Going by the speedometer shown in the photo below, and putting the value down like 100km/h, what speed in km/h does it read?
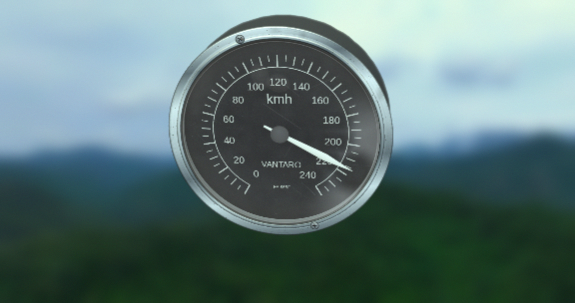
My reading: 215km/h
